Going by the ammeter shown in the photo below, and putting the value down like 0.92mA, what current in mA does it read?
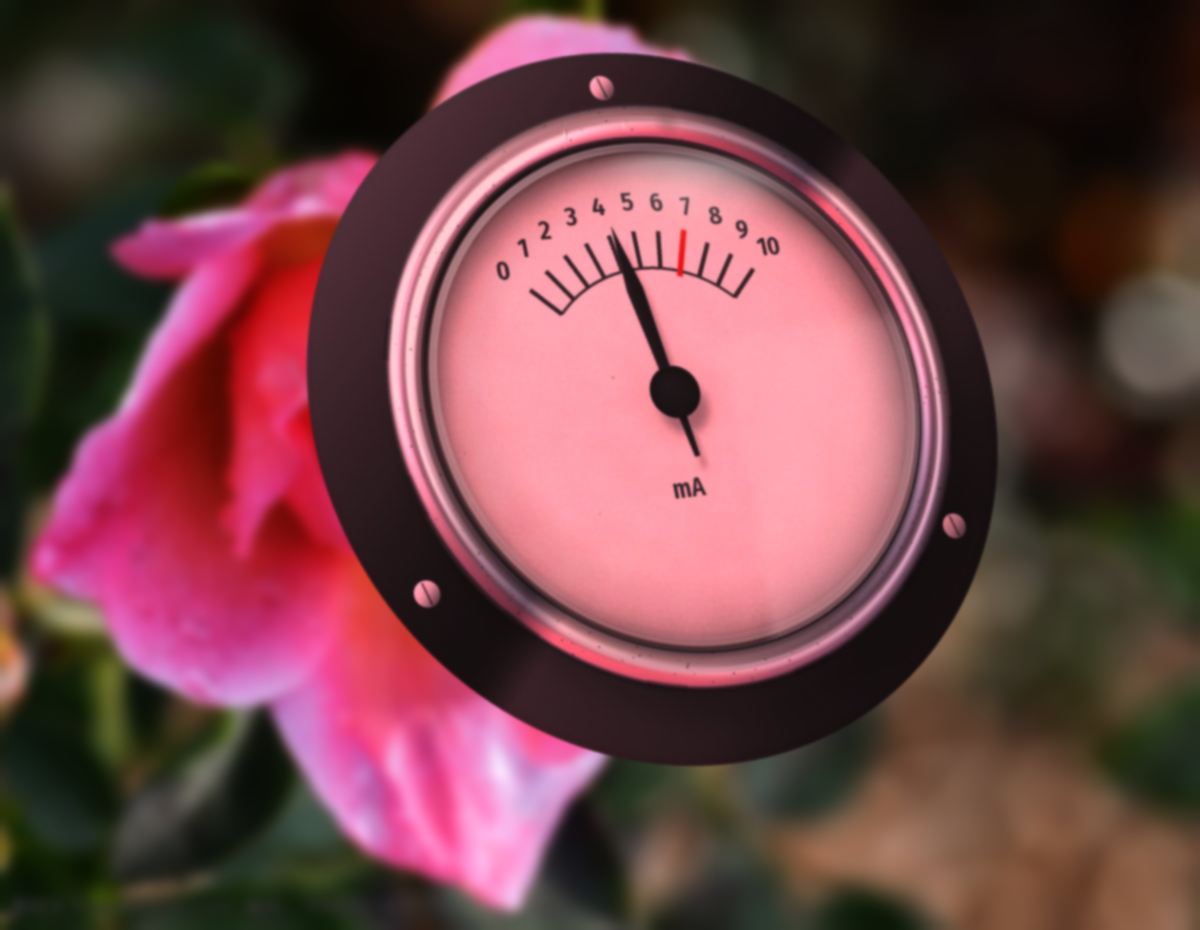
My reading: 4mA
